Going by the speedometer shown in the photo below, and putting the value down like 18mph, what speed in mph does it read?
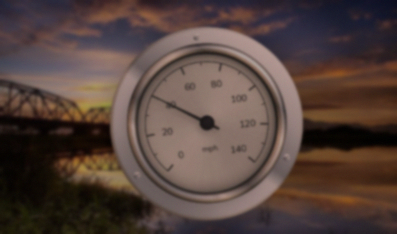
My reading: 40mph
